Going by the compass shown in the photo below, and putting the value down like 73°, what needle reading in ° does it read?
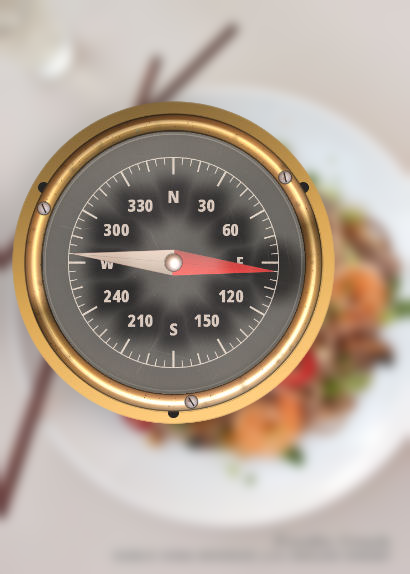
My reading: 95°
